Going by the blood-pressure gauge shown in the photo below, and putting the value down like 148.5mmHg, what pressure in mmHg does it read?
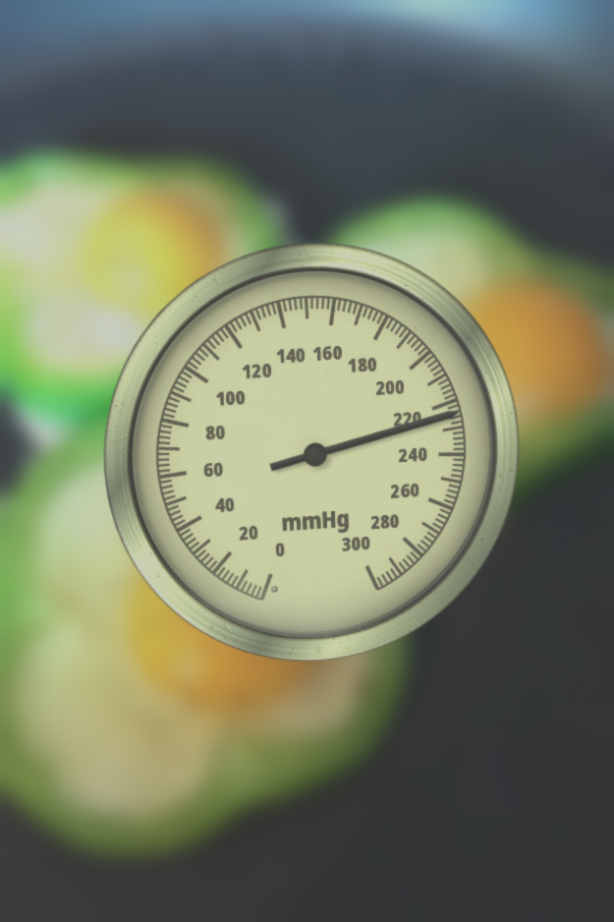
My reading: 224mmHg
